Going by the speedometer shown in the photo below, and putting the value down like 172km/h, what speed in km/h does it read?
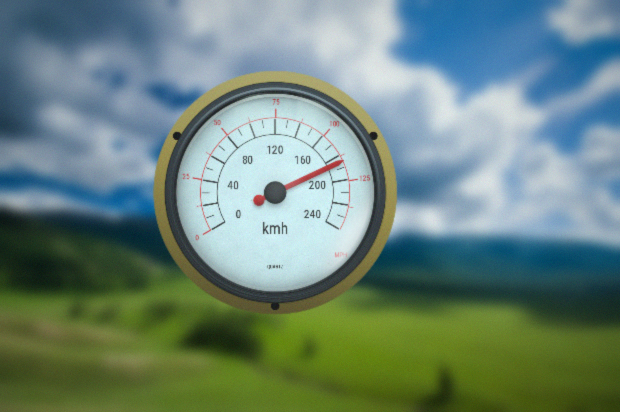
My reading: 185km/h
